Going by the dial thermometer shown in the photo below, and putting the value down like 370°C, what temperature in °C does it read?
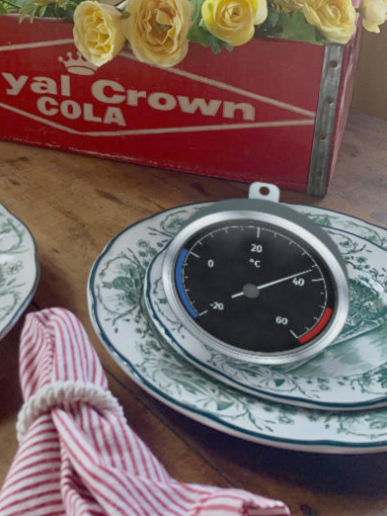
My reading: 36°C
